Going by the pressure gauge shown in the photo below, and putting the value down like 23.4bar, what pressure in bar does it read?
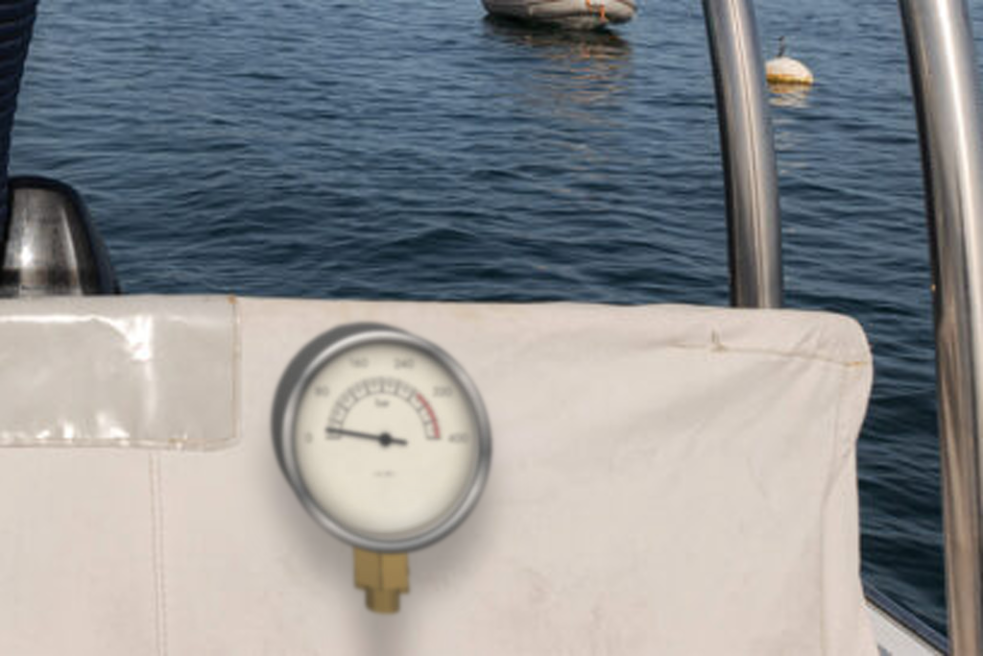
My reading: 20bar
